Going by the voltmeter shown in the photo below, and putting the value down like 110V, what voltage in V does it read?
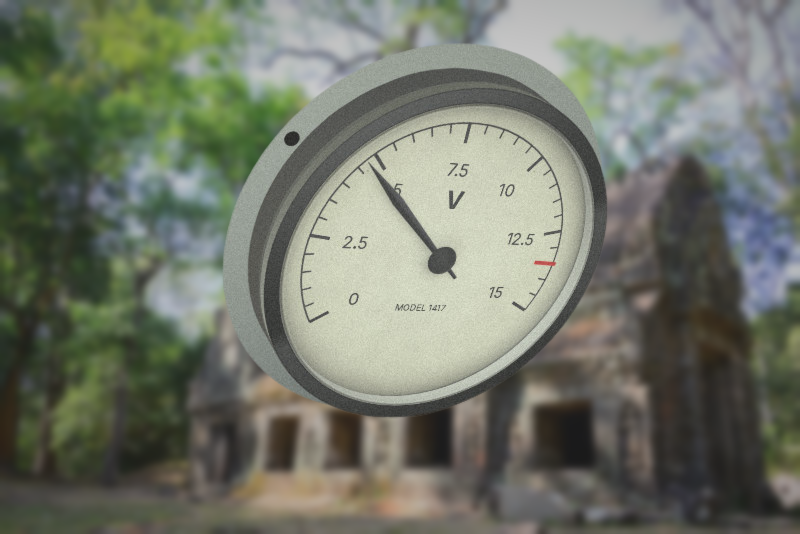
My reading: 4.75V
